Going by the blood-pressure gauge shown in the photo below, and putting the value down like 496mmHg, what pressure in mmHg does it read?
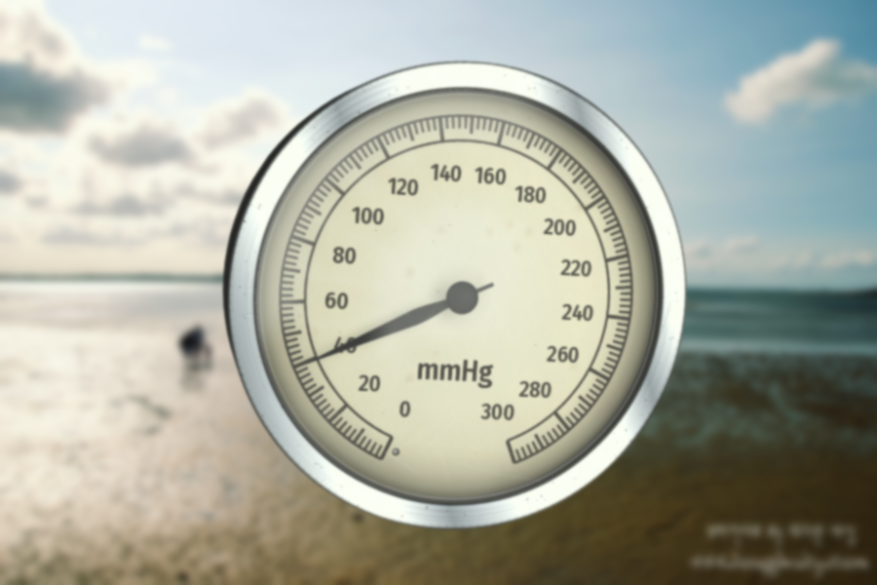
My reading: 40mmHg
